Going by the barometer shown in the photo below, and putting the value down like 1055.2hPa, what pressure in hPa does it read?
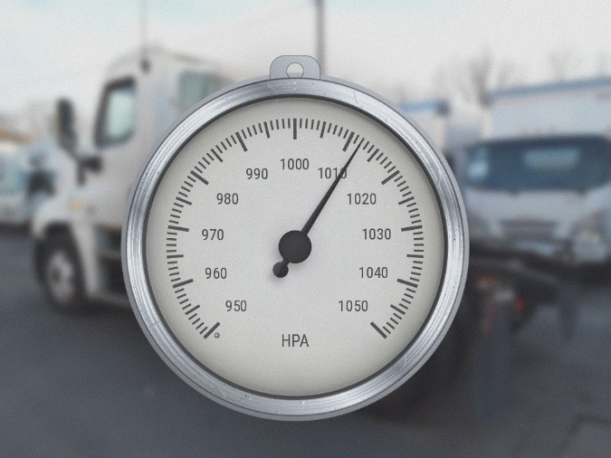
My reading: 1012hPa
